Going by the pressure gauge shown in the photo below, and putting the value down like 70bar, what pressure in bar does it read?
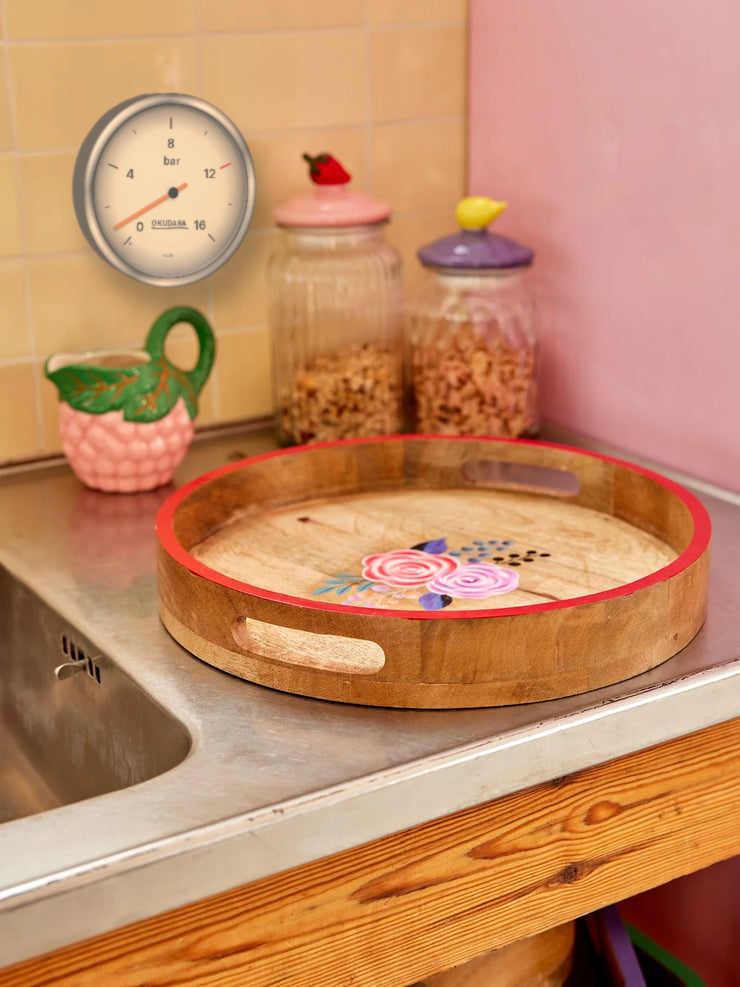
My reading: 1bar
